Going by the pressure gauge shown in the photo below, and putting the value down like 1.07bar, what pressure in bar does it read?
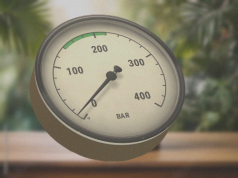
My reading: 10bar
